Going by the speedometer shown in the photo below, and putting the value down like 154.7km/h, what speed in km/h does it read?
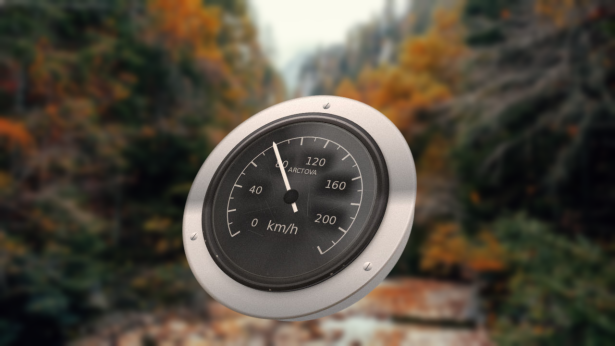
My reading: 80km/h
